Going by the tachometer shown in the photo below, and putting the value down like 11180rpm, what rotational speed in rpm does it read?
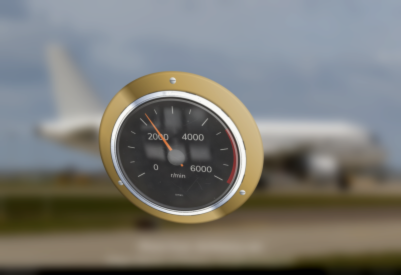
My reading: 2250rpm
